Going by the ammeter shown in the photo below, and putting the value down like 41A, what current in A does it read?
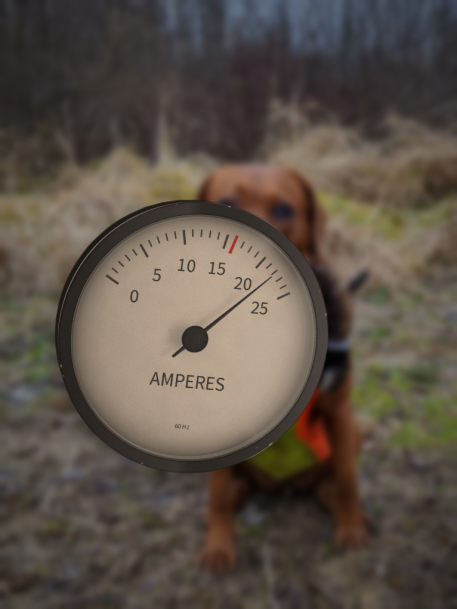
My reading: 22A
